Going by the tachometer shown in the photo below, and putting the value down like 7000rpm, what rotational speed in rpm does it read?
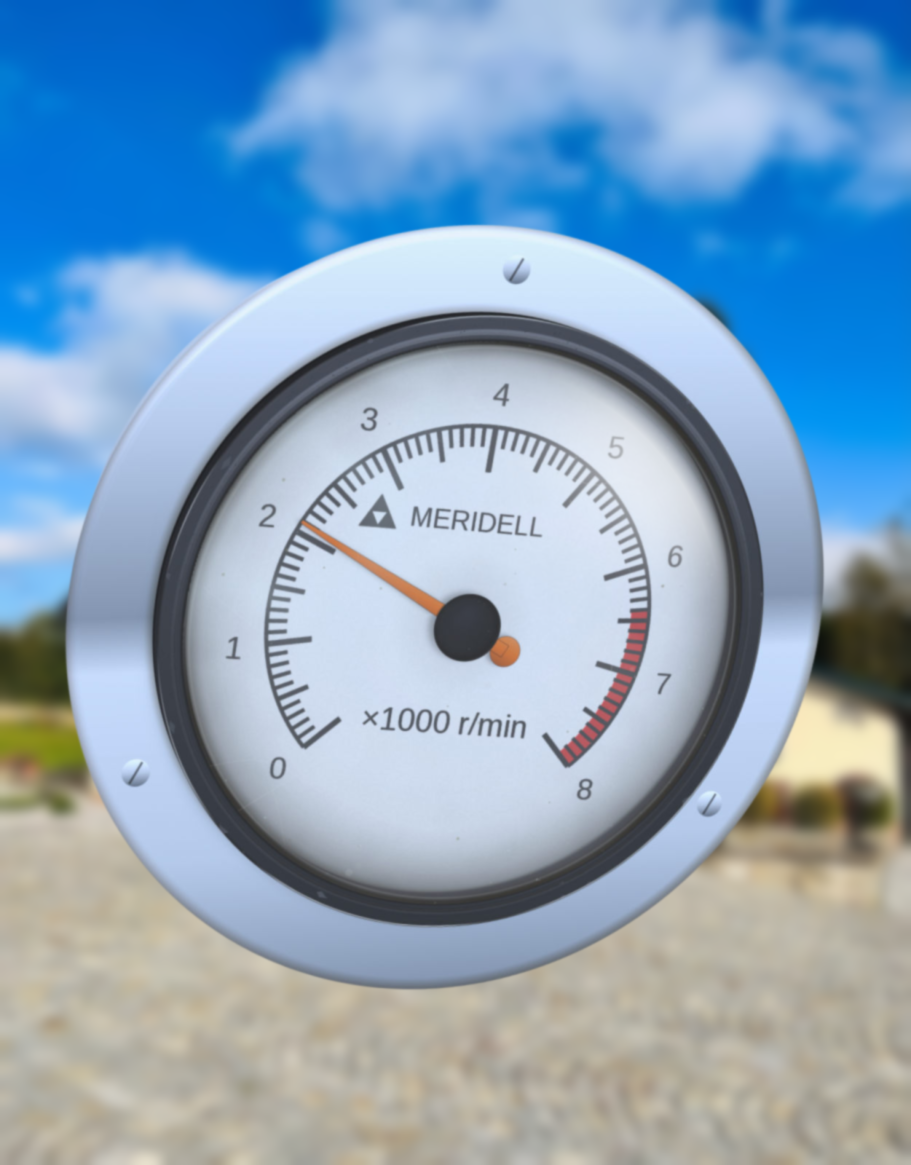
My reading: 2100rpm
